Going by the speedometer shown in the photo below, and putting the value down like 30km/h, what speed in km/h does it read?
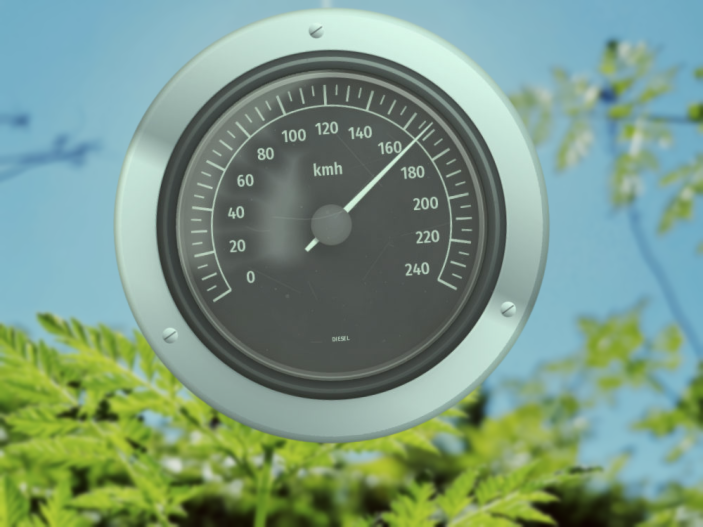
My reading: 167.5km/h
